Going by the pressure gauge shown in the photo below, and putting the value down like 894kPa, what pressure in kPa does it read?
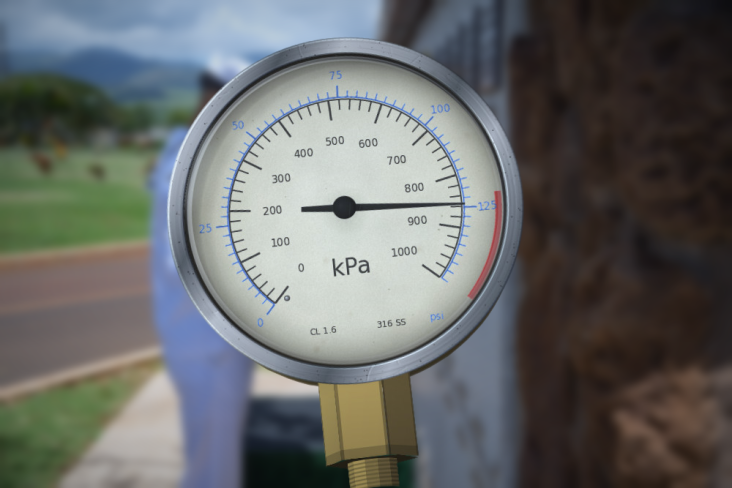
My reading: 860kPa
